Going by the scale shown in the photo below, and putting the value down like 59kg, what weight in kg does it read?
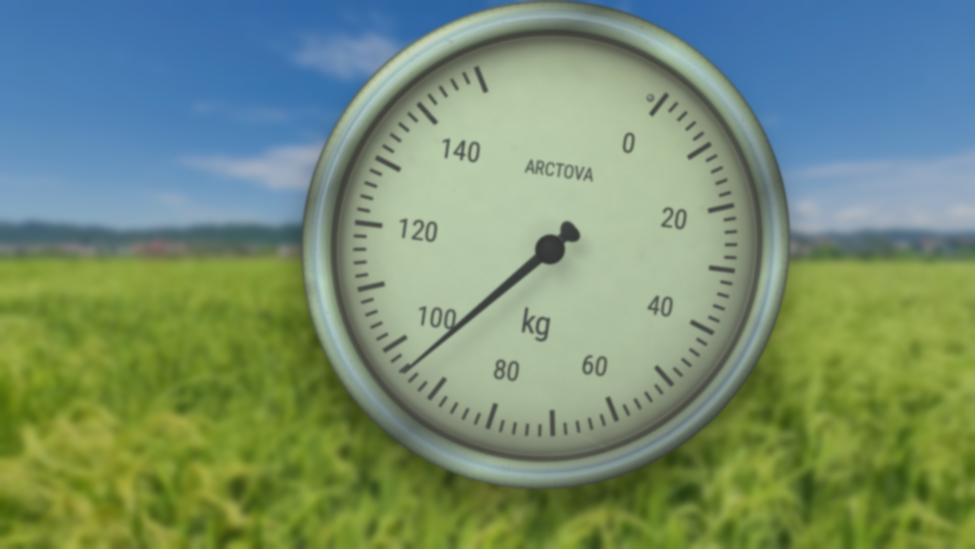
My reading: 96kg
